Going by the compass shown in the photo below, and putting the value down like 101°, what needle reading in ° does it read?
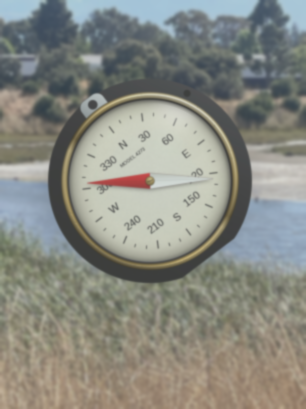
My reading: 305°
